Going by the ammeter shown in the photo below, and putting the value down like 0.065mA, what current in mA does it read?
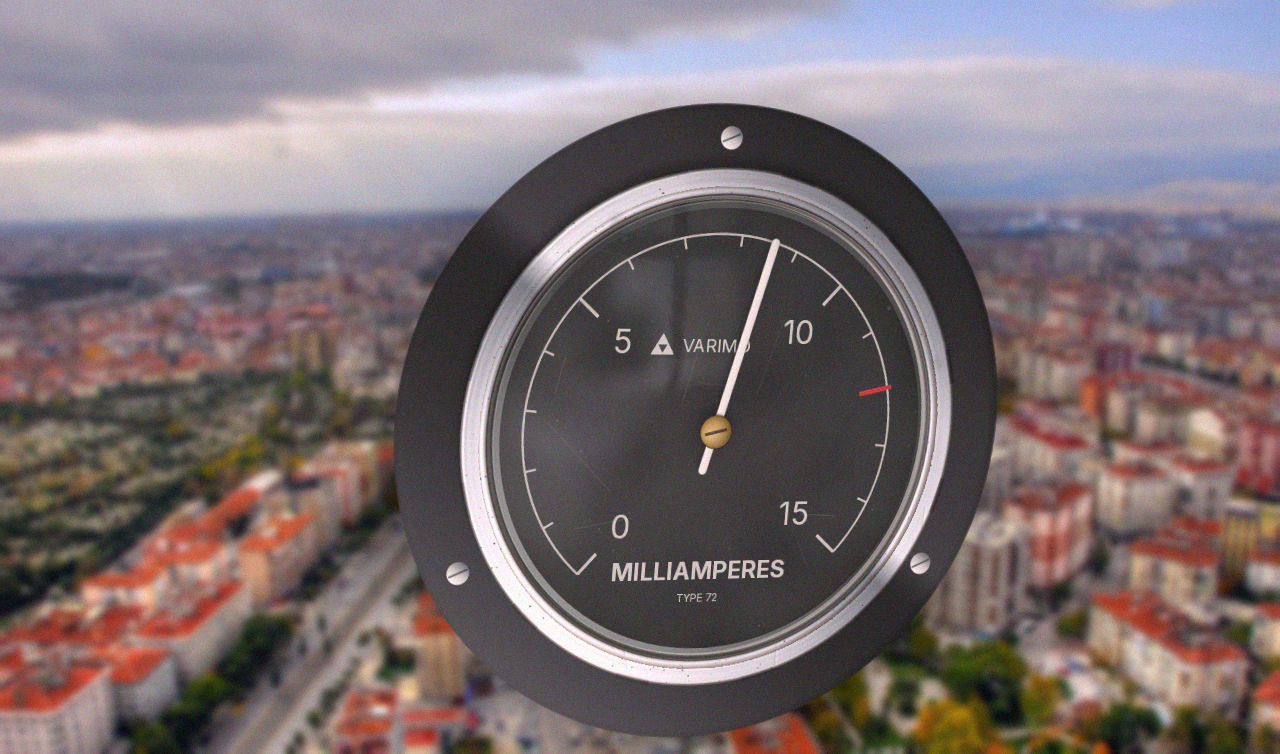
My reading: 8.5mA
